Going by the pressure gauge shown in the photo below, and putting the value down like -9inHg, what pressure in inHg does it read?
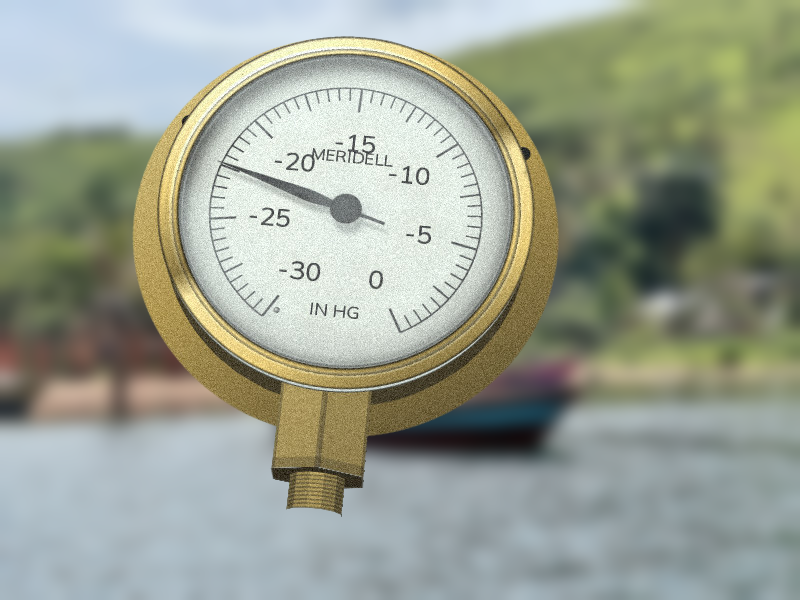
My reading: -22.5inHg
